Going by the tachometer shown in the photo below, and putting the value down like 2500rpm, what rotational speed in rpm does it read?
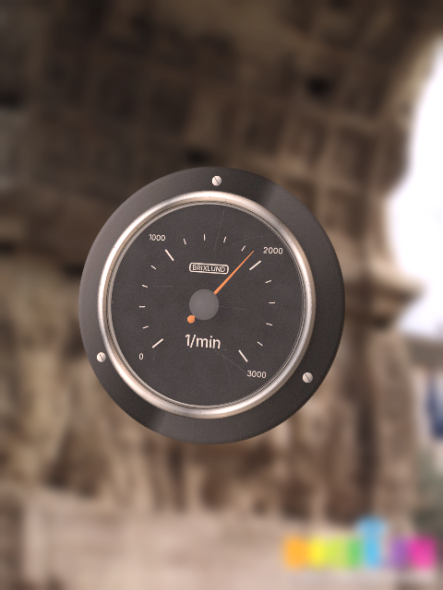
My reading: 1900rpm
